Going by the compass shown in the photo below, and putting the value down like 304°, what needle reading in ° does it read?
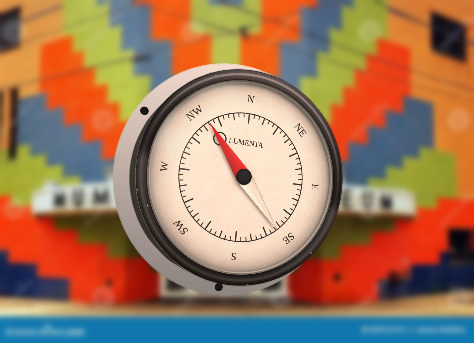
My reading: 320°
